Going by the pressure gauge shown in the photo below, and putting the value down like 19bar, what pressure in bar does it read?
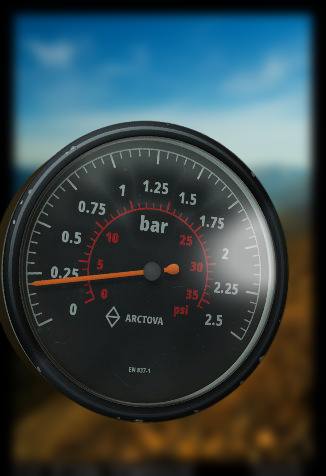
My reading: 0.2bar
